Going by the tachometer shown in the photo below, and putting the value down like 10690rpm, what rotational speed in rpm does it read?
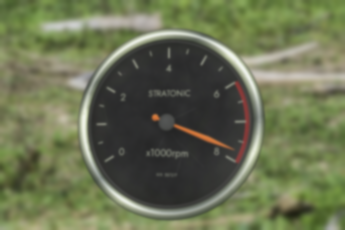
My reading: 7750rpm
